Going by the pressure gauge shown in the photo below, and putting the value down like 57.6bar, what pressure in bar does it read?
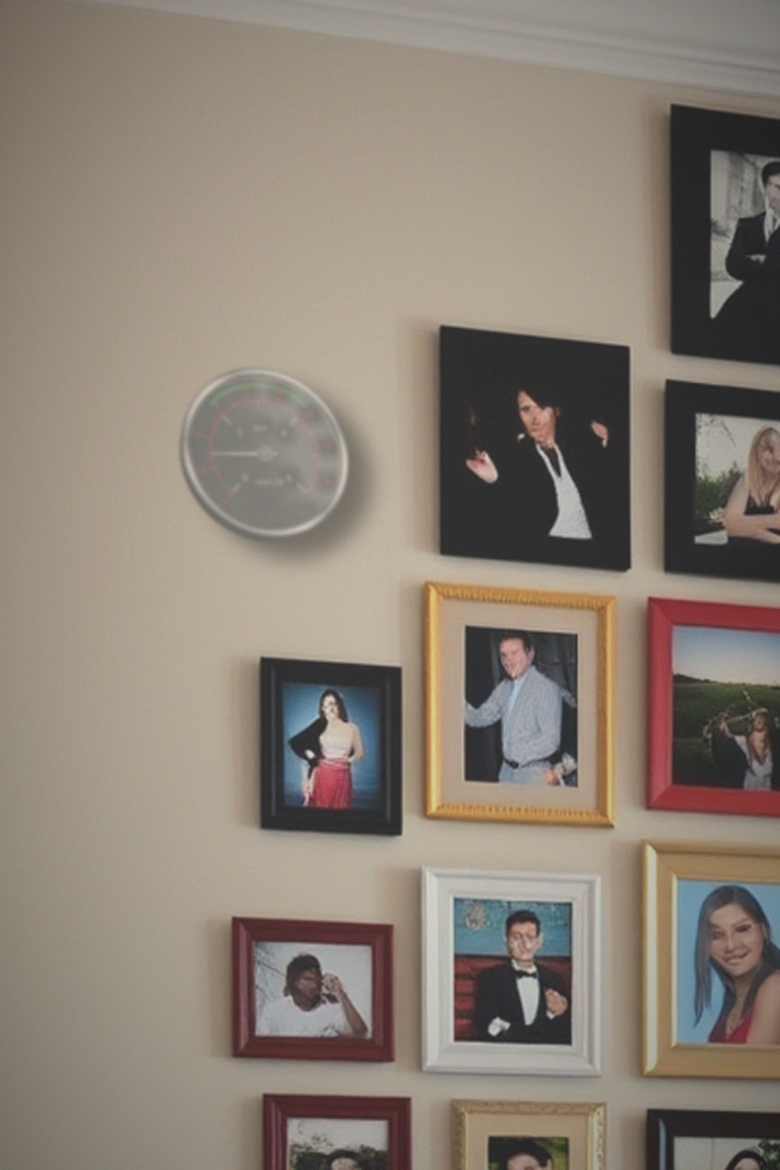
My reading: 1bar
